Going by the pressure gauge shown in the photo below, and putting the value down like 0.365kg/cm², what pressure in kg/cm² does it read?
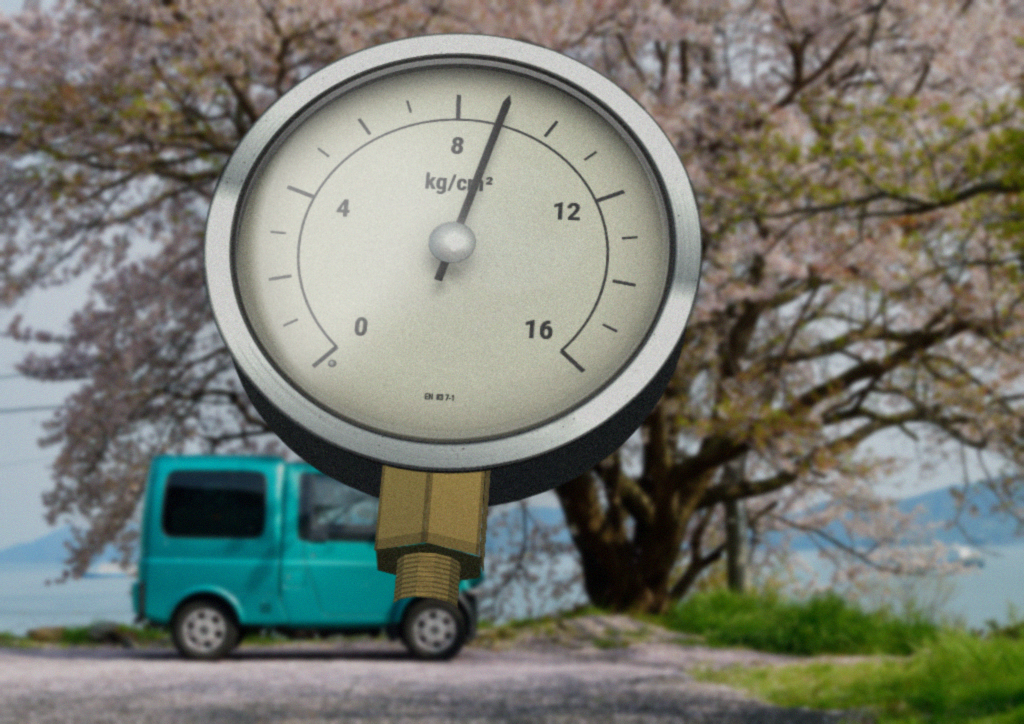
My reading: 9kg/cm²
